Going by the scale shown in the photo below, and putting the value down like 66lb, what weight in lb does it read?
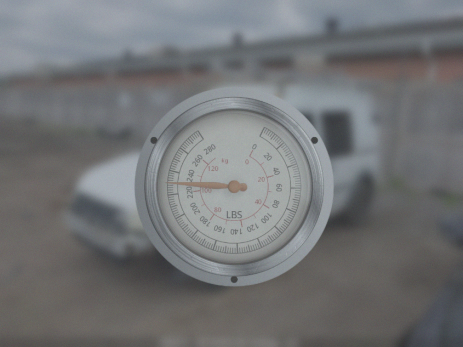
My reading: 230lb
